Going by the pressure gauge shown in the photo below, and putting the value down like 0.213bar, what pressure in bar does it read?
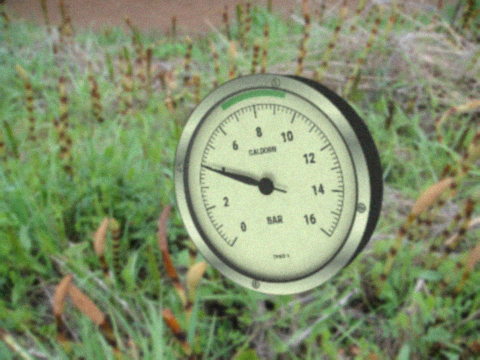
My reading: 4bar
